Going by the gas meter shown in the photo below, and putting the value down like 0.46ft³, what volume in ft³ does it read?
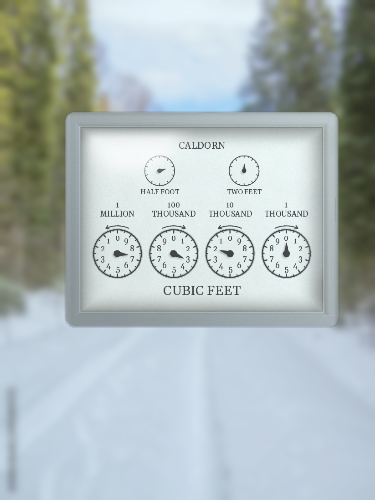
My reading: 732000ft³
